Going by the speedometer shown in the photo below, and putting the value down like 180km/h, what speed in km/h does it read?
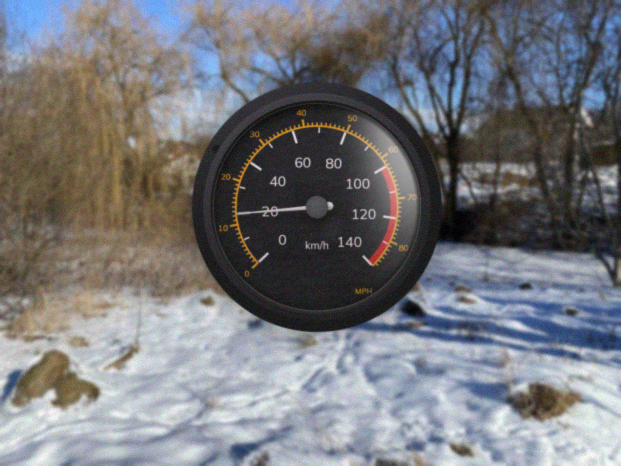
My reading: 20km/h
